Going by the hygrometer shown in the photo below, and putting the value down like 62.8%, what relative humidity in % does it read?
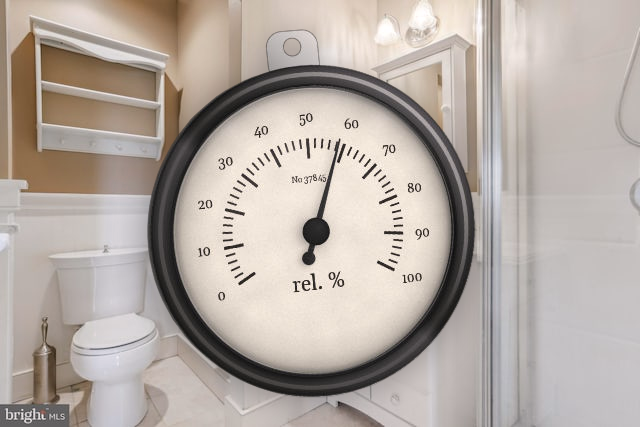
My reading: 58%
